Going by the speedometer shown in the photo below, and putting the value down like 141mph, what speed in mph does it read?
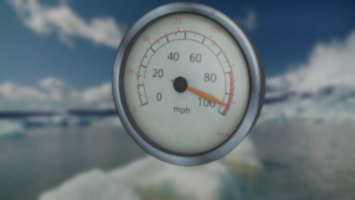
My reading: 95mph
